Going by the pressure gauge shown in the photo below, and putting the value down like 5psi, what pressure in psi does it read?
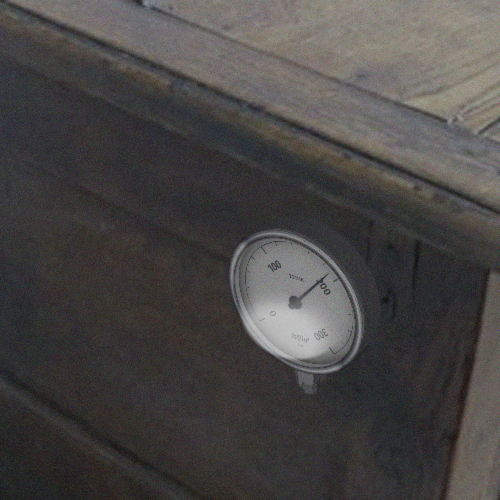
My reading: 190psi
